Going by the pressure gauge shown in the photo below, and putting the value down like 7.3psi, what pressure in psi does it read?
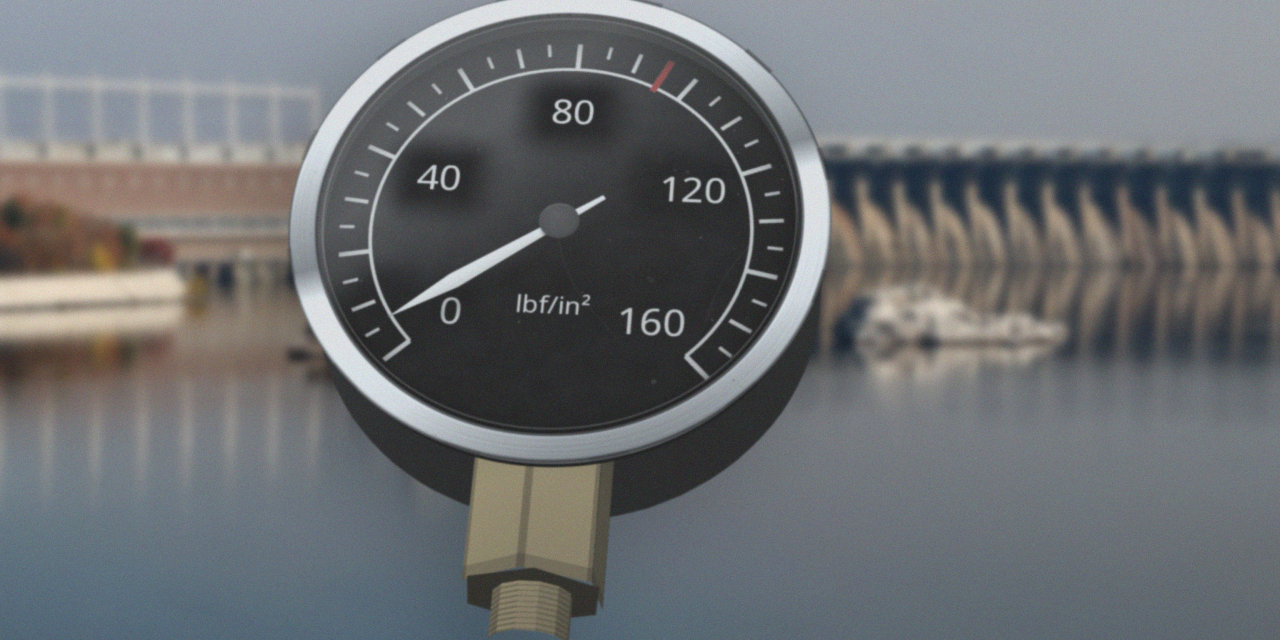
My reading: 5psi
